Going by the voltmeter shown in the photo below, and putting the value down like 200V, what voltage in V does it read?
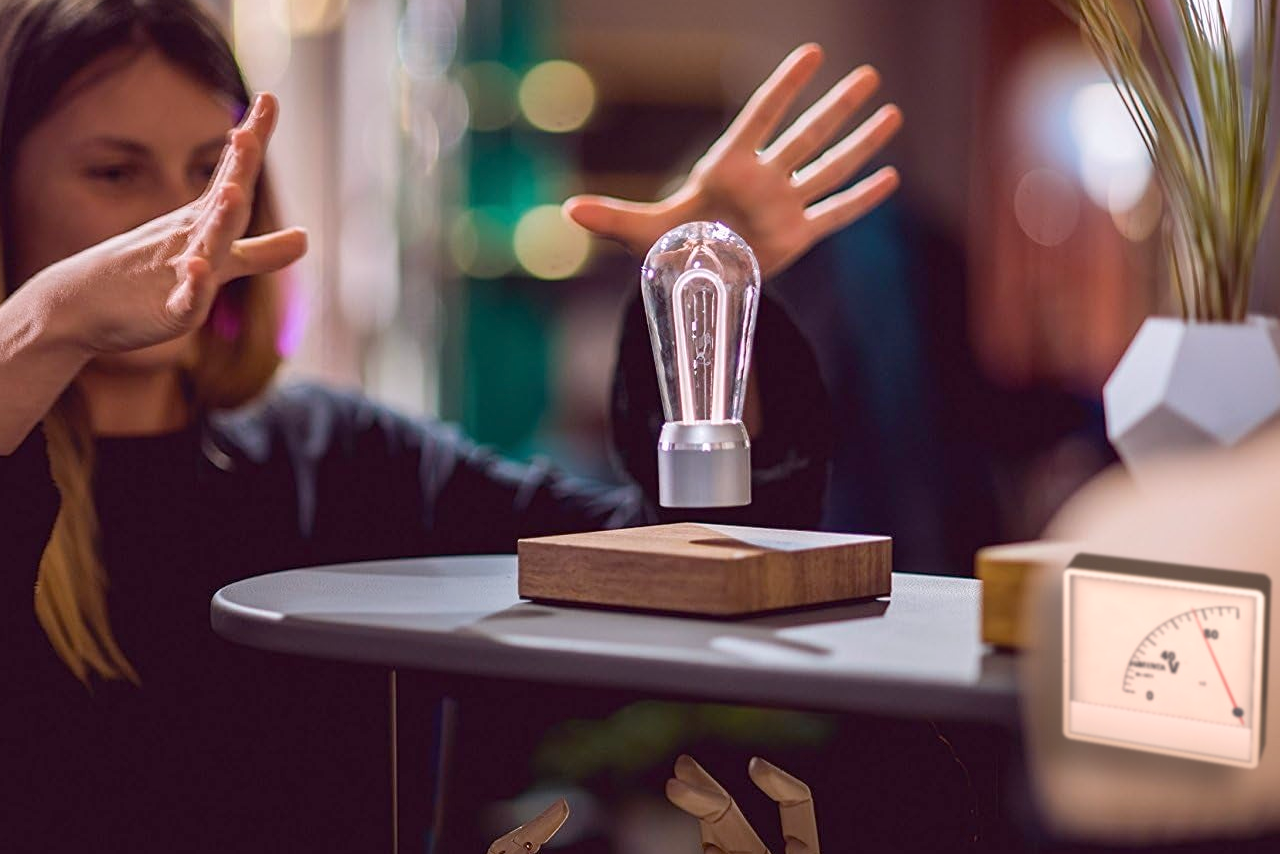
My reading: 75V
